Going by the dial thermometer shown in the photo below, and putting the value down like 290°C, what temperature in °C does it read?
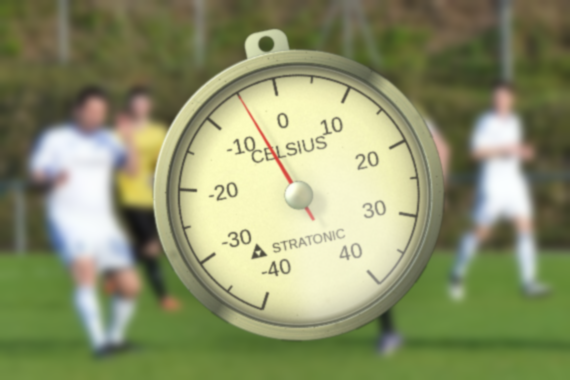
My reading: -5°C
